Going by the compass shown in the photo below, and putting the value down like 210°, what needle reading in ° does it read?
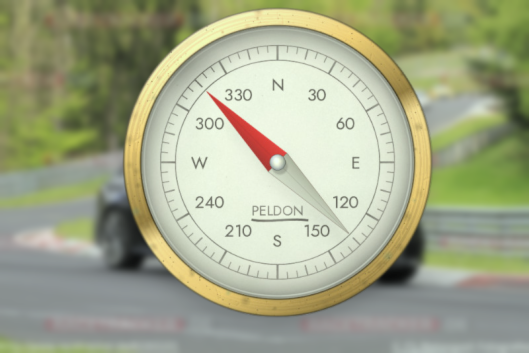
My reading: 315°
